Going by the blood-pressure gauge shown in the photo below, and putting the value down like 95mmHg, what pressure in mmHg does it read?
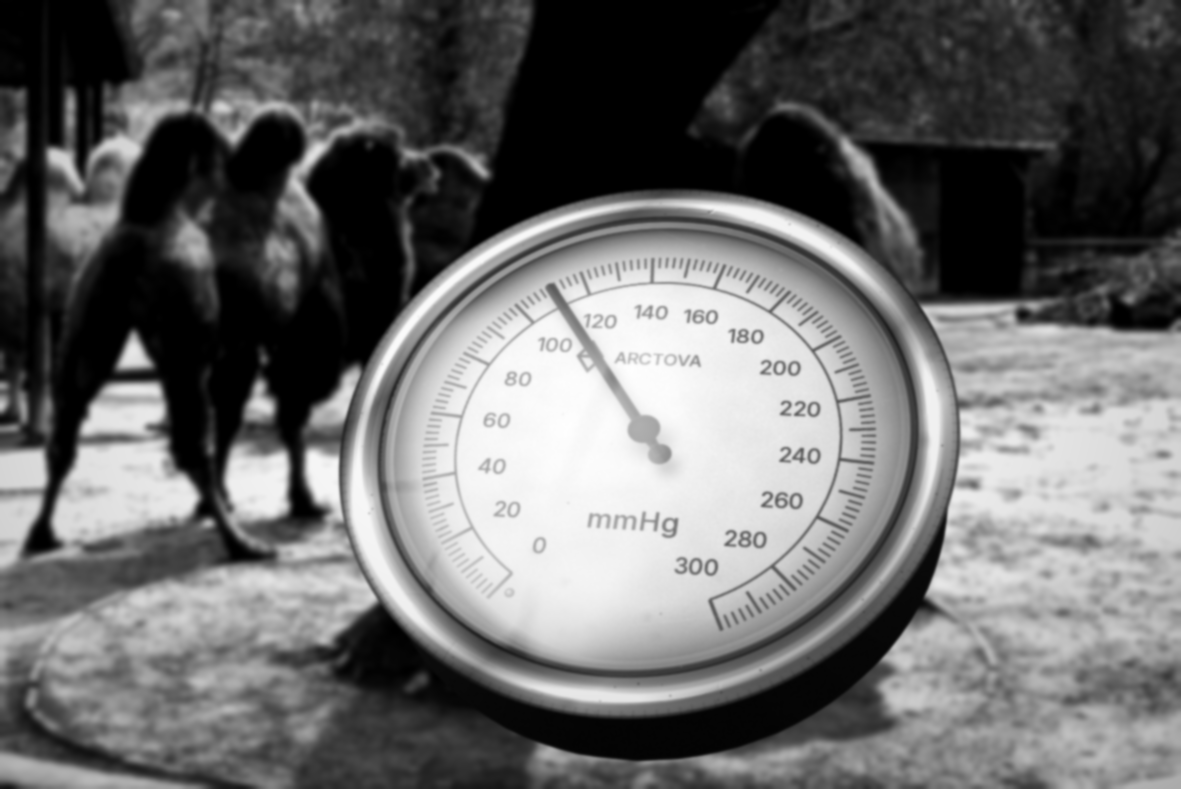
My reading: 110mmHg
